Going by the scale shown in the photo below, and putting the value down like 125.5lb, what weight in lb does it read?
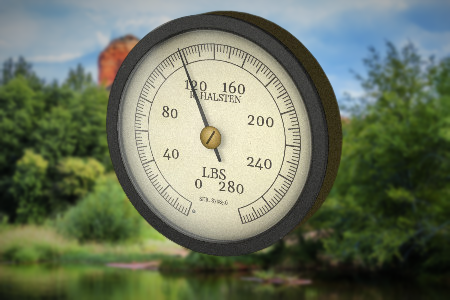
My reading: 120lb
